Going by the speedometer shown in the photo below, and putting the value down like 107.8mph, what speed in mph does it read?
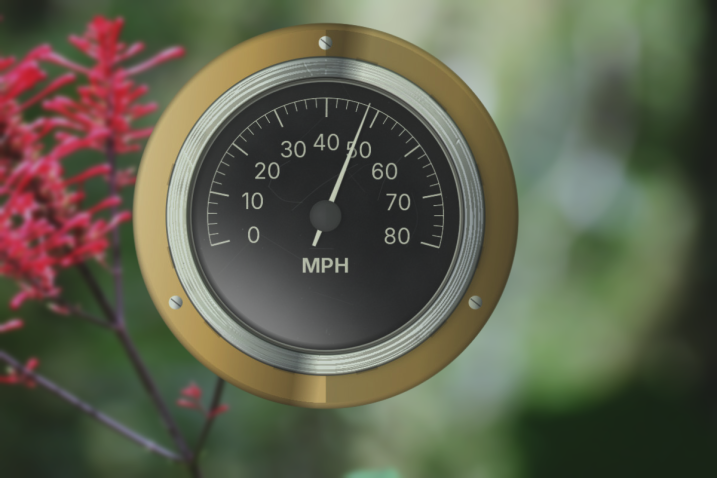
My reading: 48mph
